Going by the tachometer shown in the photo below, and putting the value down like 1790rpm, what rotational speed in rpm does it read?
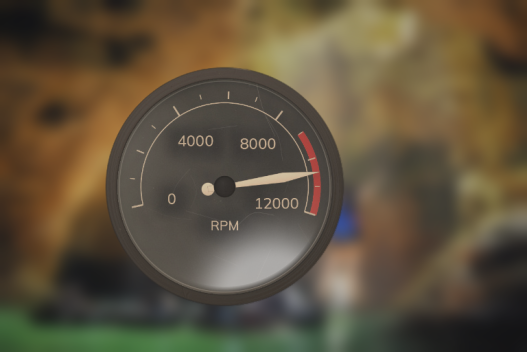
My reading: 10500rpm
